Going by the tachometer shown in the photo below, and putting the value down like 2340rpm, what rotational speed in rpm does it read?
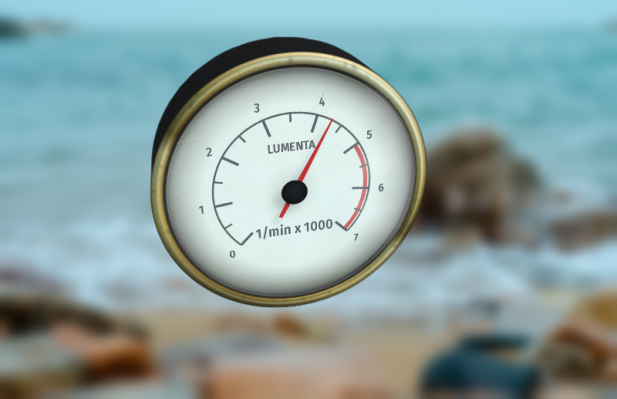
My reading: 4250rpm
